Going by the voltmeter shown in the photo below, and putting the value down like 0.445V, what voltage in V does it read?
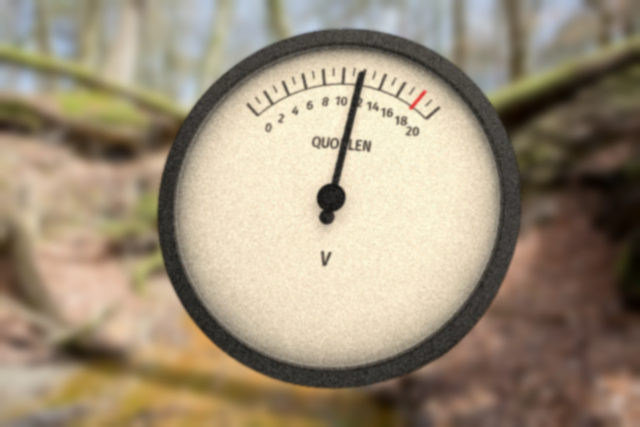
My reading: 12V
